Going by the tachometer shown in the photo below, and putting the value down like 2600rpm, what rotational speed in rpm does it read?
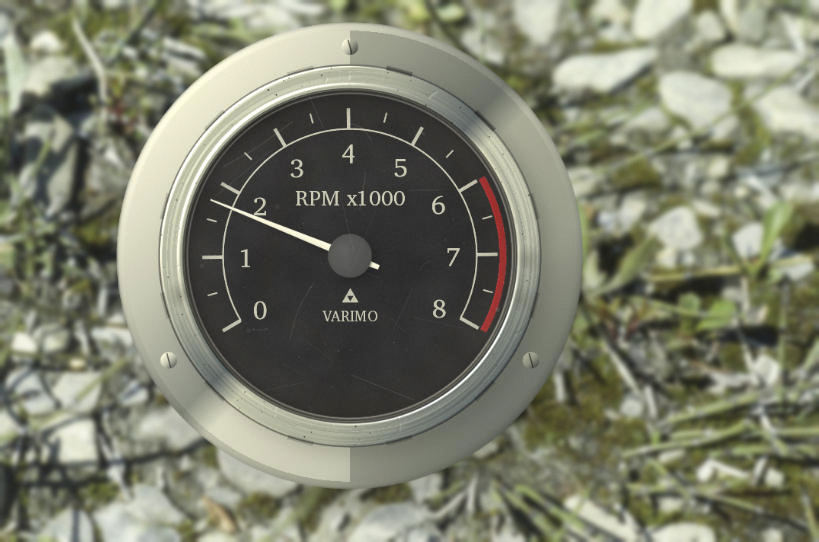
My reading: 1750rpm
